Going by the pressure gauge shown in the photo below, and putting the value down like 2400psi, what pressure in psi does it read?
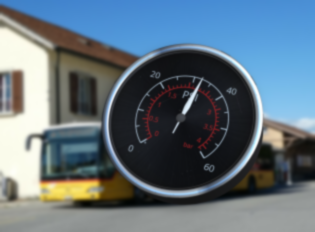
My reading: 32.5psi
